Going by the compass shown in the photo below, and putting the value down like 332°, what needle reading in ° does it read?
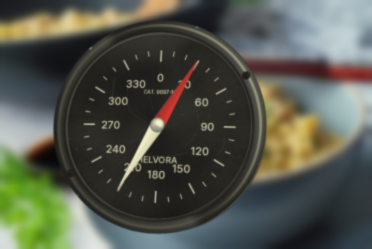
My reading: 30°
